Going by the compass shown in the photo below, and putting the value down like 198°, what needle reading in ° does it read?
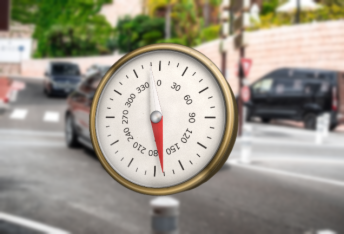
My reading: 170°
